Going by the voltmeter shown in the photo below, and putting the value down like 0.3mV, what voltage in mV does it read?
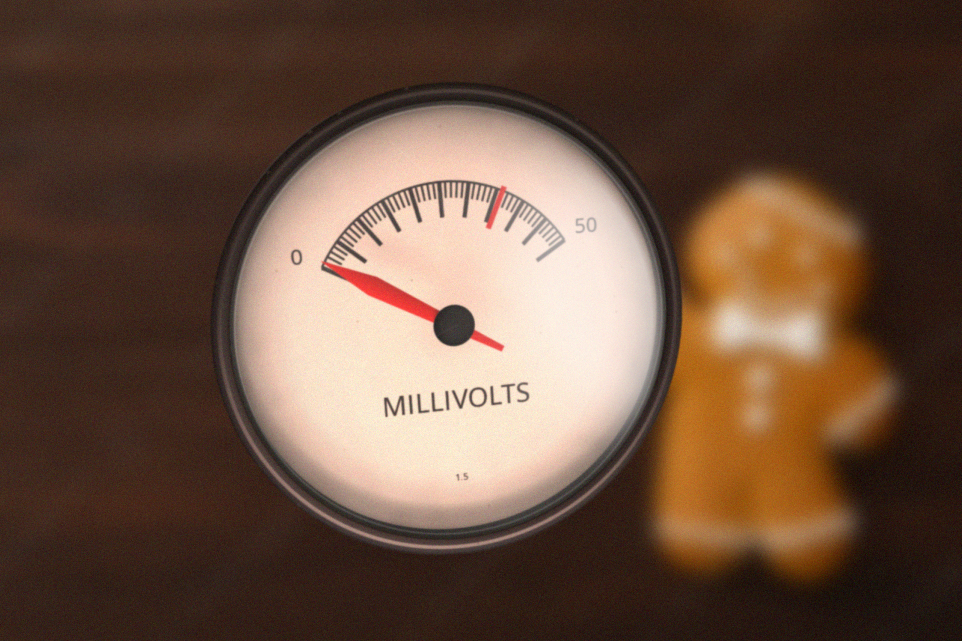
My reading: 1mV
